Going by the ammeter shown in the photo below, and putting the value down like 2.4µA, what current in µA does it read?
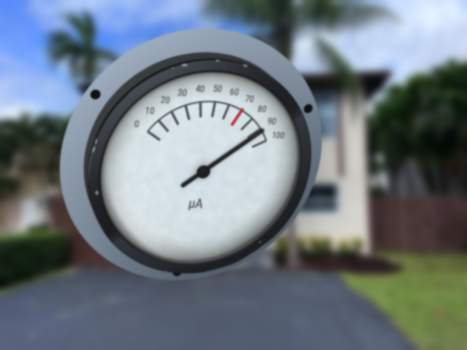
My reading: 90µA
